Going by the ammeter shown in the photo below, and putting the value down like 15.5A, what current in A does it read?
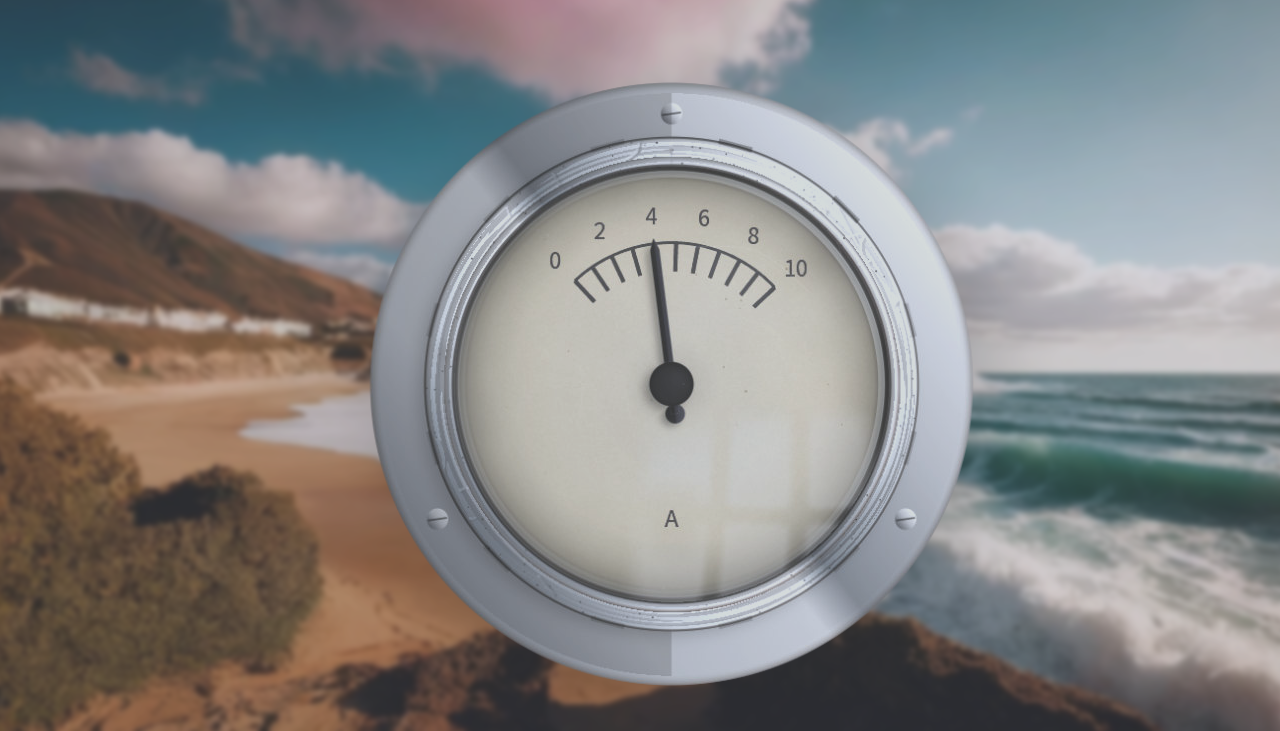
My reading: 4A
